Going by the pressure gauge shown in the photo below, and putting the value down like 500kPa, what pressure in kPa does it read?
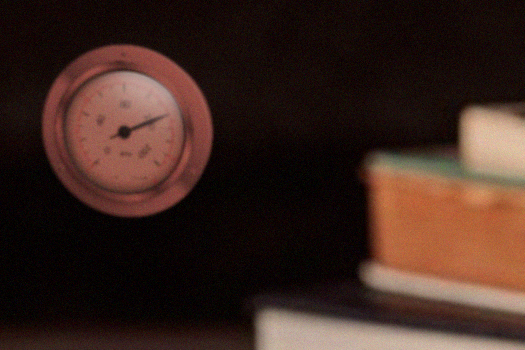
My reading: 120kPa
